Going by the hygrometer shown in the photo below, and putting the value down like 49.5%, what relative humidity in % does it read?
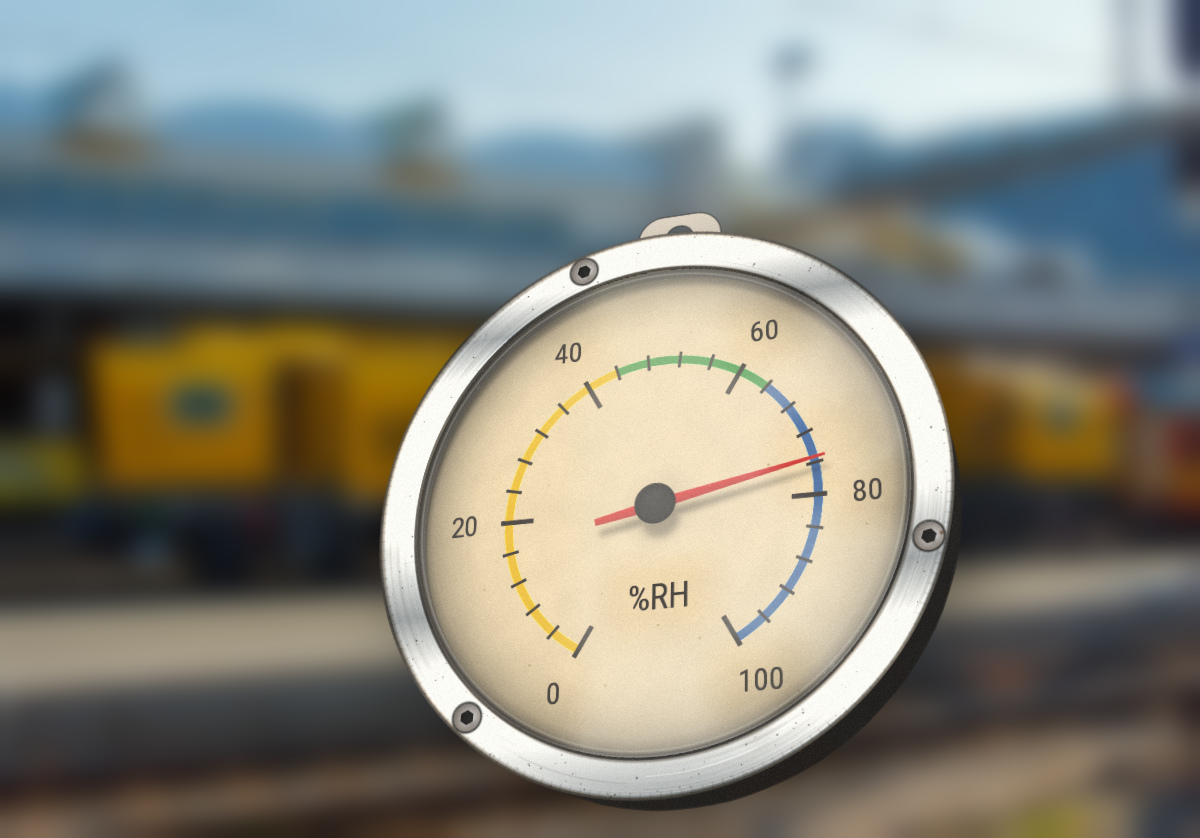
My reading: 76%
